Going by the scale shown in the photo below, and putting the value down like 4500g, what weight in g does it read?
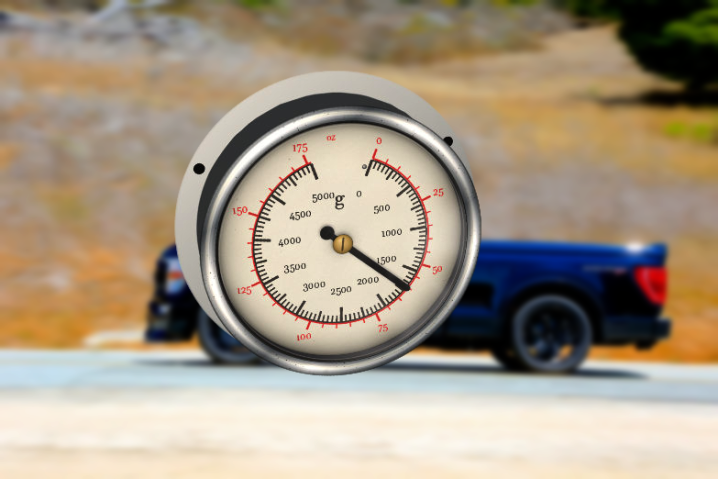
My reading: 1700g
